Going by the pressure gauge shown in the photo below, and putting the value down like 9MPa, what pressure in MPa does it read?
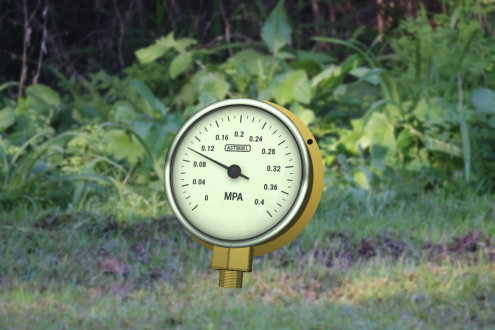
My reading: 0.1MPa
